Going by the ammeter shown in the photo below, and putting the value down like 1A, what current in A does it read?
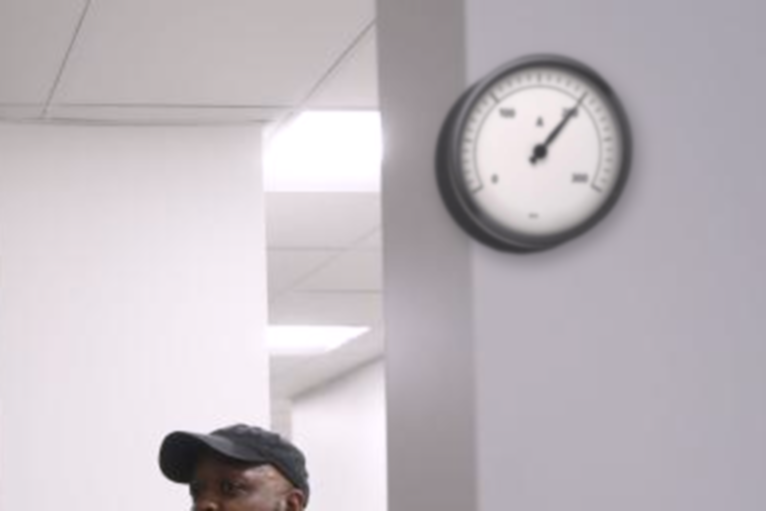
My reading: 200A
